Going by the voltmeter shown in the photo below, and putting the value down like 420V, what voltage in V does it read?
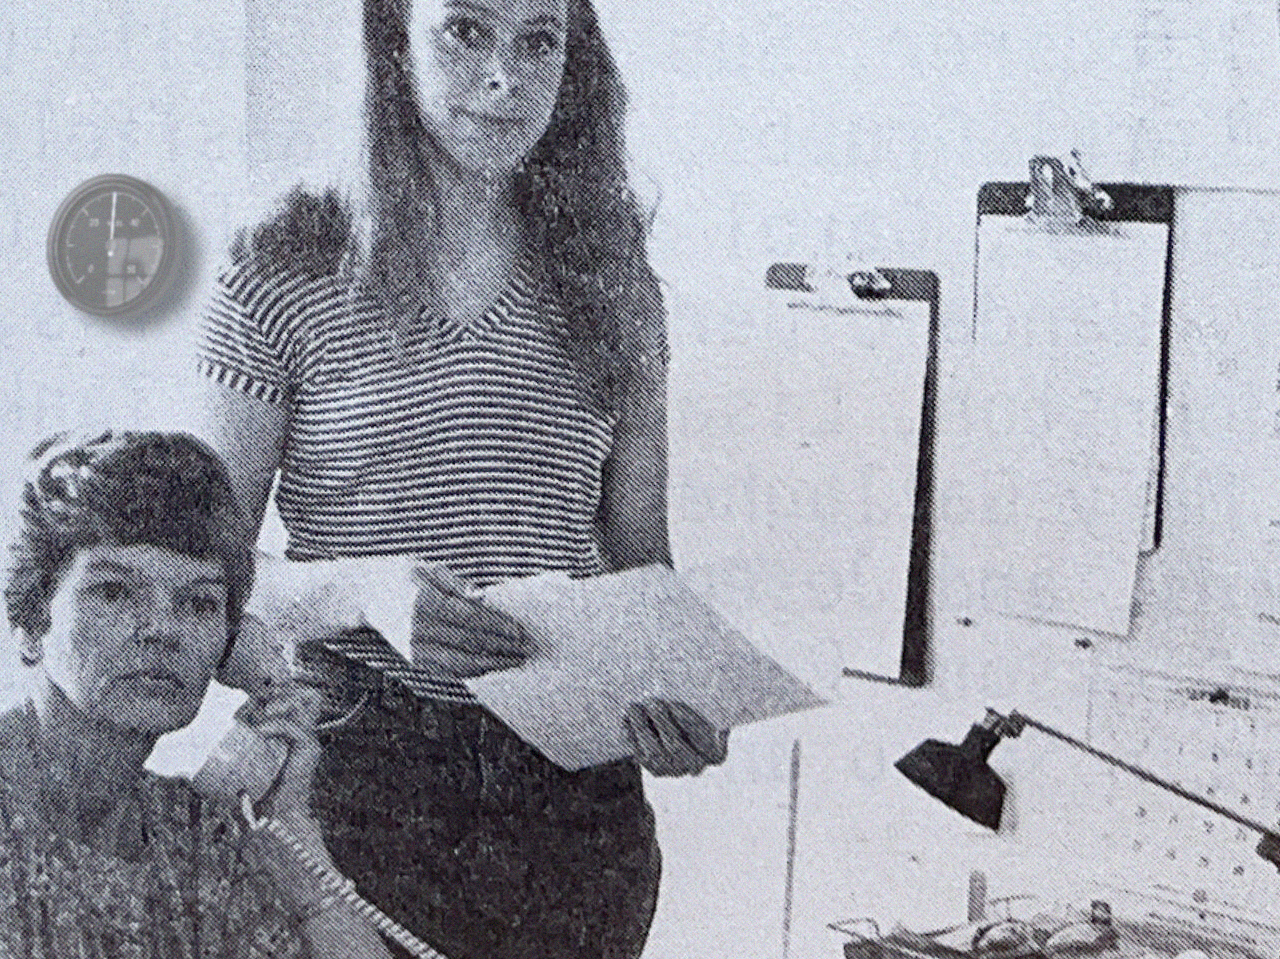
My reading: 30V
